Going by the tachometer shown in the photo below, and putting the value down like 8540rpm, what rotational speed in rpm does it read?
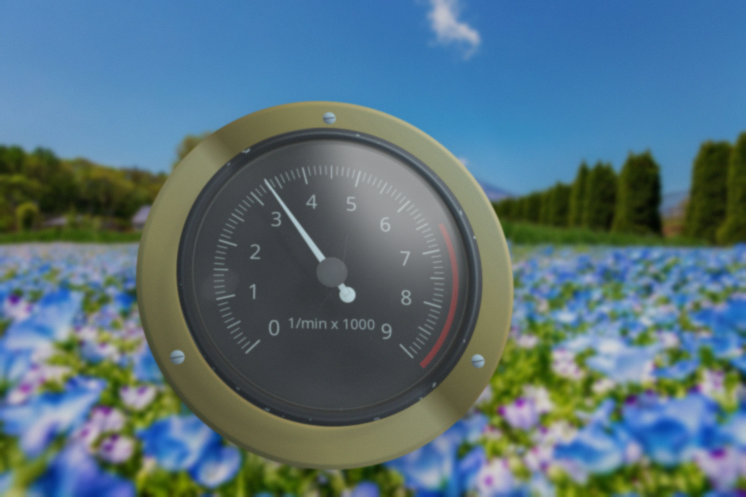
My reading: 3300rpm
